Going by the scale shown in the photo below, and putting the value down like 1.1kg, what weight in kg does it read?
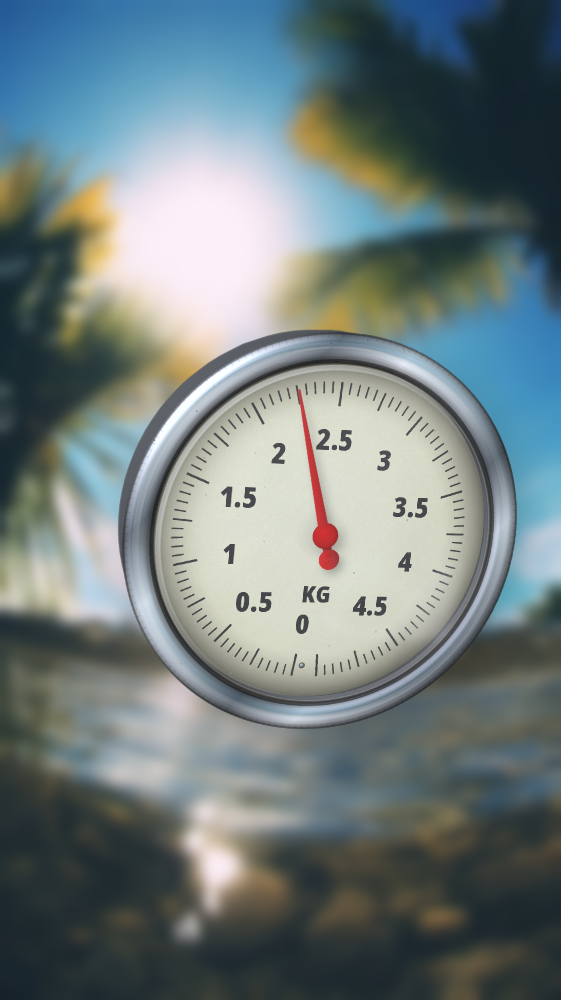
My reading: 2.25kg
